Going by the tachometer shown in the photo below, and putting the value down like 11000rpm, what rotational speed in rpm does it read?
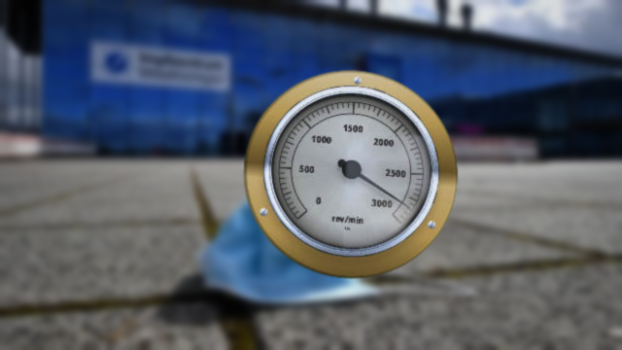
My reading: 2850rpm
